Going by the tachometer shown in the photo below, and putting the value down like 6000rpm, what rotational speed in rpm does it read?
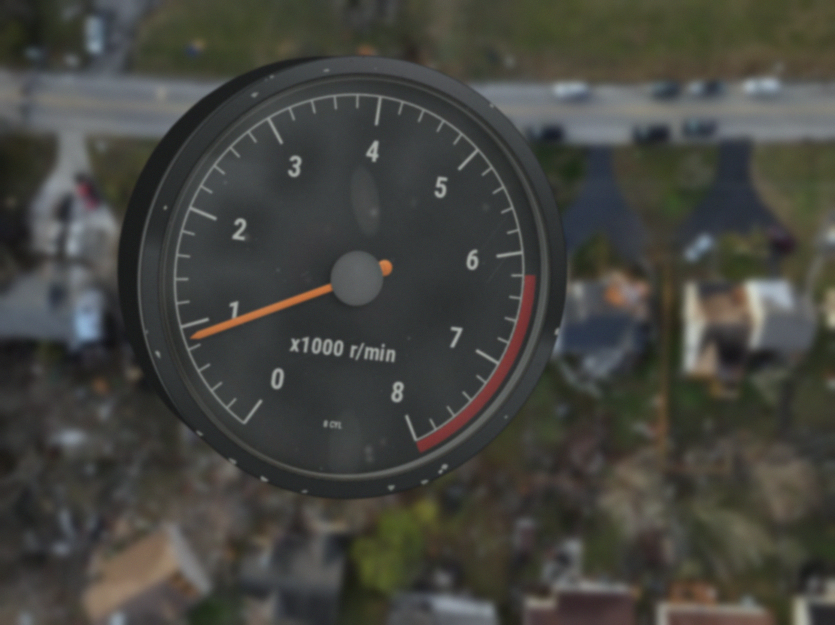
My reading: 900rpm
